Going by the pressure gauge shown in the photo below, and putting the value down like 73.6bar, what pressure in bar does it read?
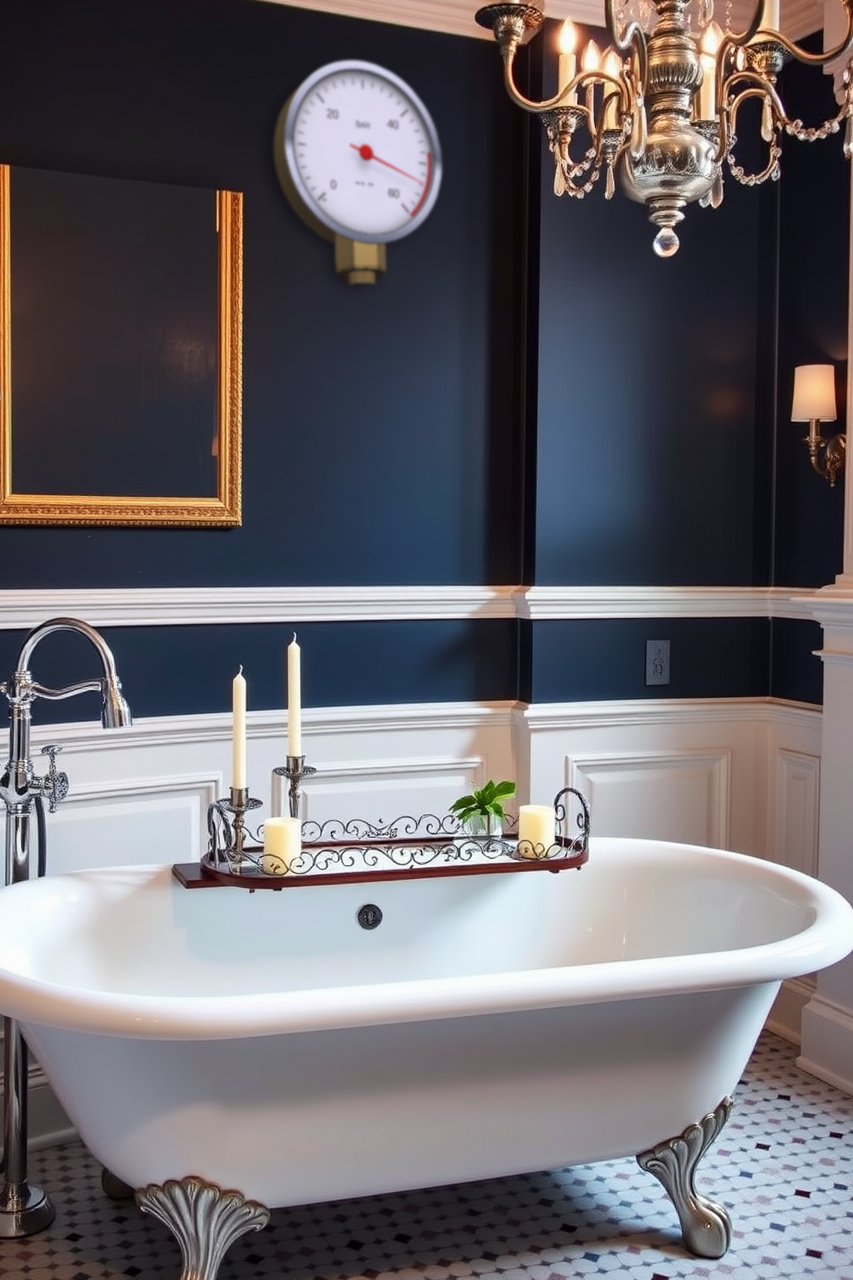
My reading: 54bar
